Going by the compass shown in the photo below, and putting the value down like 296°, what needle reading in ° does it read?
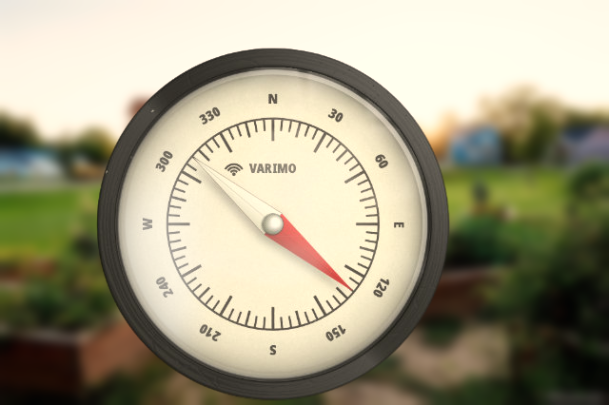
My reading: 130°
